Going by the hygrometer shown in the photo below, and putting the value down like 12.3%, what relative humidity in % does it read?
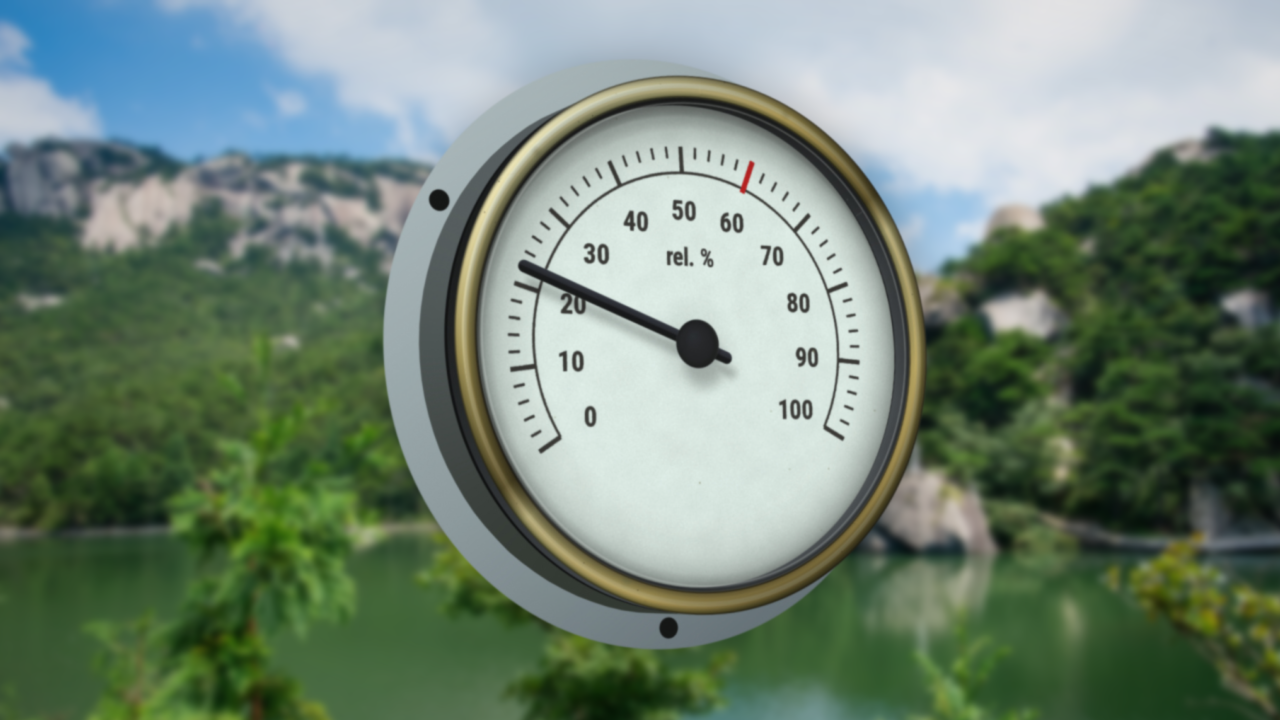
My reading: 22%
